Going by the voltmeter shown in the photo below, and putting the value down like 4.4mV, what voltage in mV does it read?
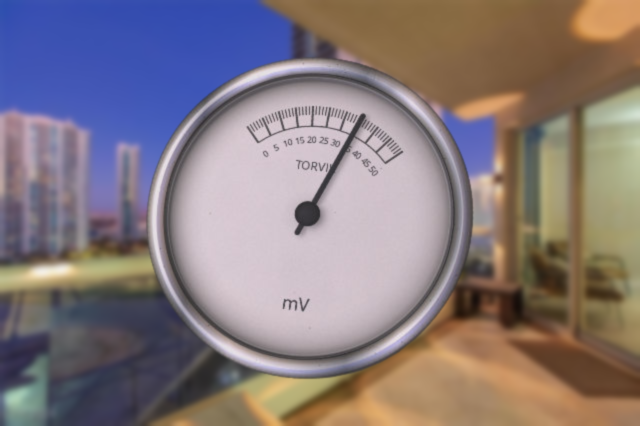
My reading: 35mV
